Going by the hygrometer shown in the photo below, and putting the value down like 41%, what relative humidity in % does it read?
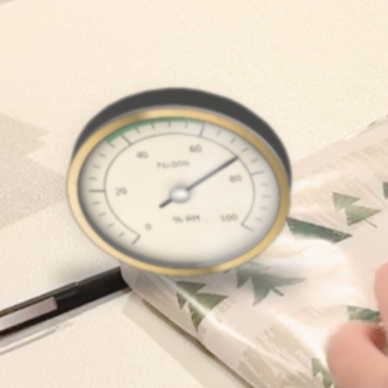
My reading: 72%
